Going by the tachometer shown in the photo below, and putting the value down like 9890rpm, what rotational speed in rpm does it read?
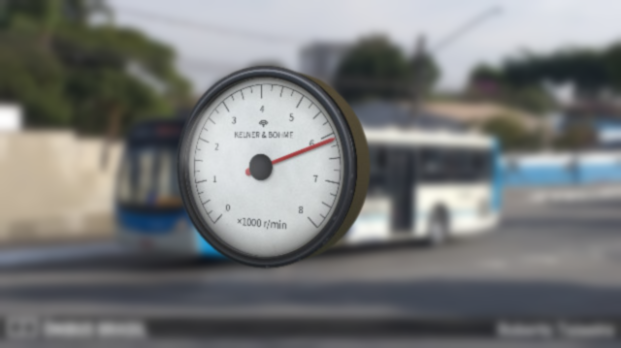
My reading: 6125rpm
